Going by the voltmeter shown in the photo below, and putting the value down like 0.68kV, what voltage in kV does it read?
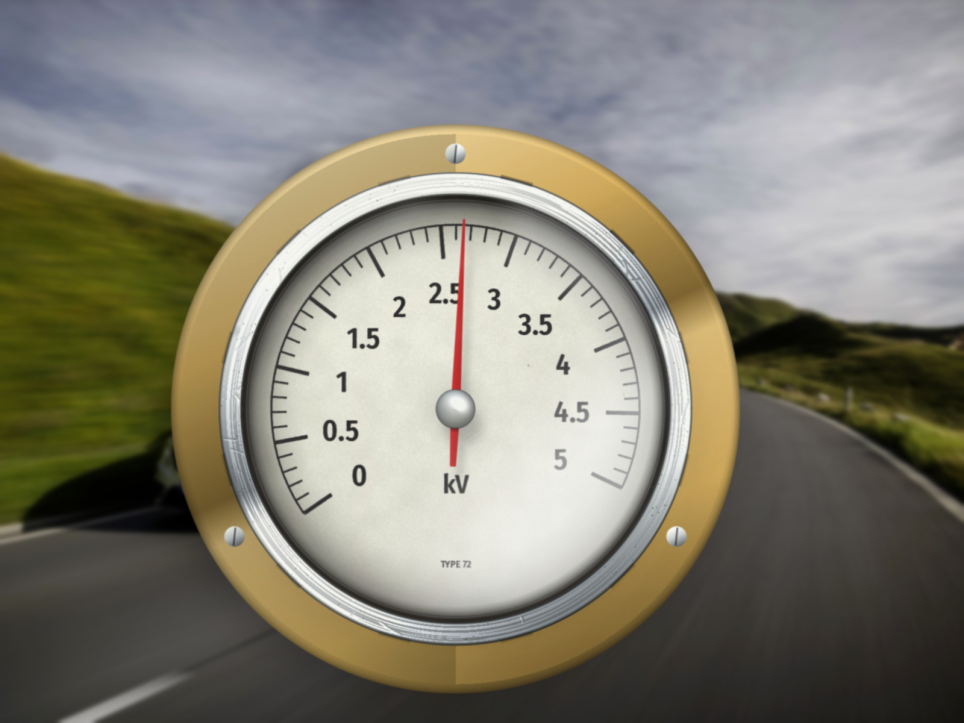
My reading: 2.65kV
